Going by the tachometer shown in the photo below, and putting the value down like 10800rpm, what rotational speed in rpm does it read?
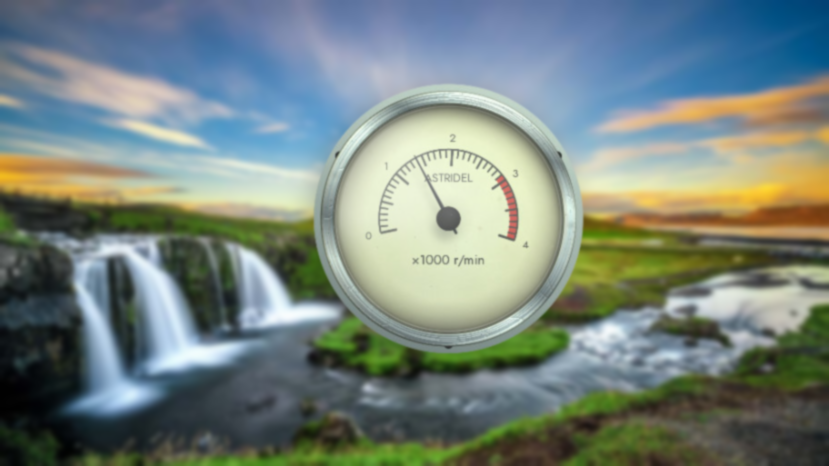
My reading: 1400rpm
